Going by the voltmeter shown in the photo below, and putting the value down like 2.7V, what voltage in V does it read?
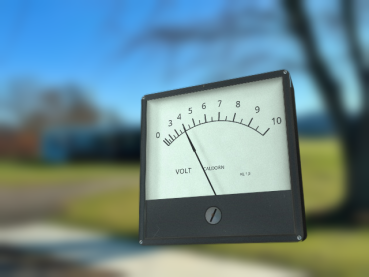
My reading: 4V
